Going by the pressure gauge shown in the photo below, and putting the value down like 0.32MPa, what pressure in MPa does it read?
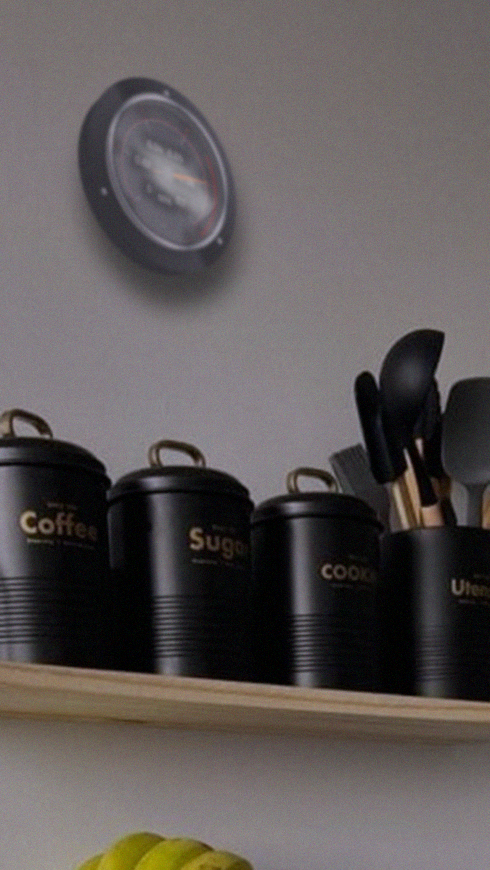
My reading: 0.08MPa
